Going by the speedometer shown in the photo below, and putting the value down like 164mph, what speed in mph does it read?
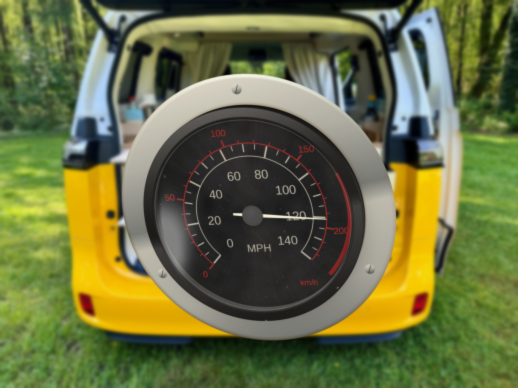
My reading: 120mph
